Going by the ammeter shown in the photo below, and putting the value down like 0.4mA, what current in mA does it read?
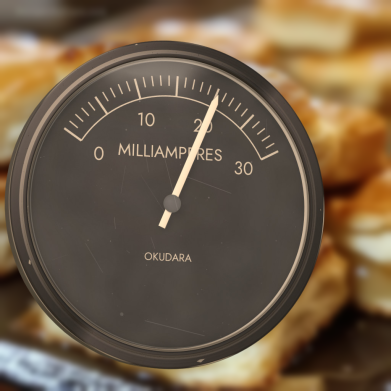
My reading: 20mA
